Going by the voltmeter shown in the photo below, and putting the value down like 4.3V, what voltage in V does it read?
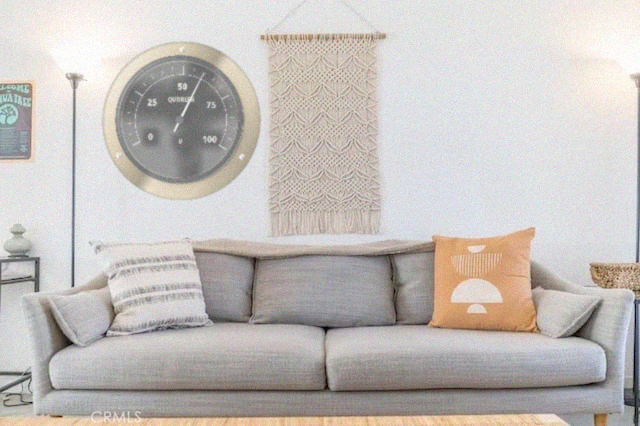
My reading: 60V
